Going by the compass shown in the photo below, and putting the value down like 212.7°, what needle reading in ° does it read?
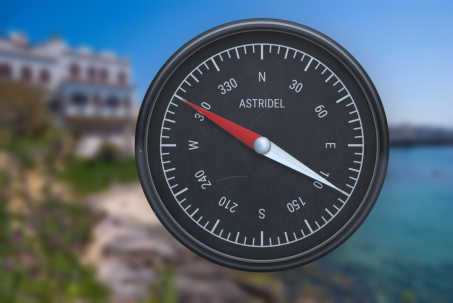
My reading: 300°
